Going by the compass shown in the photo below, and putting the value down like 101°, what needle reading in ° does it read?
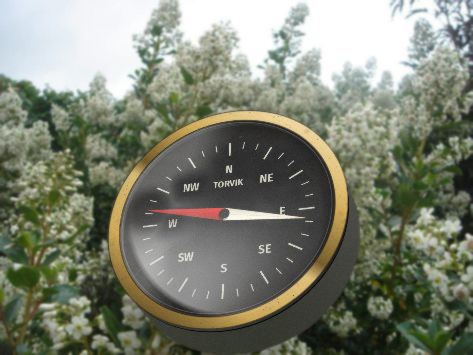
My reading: 280°
